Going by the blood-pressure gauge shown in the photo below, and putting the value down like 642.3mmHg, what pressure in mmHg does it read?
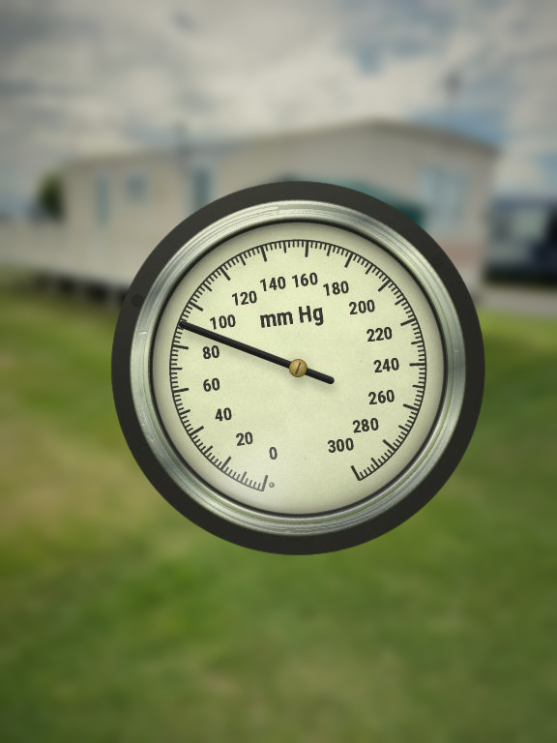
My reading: 90mmHg
